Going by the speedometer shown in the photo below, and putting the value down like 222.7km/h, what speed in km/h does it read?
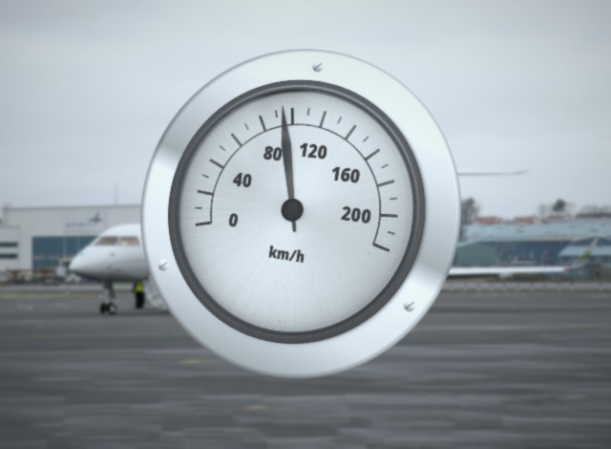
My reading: 95km/h
